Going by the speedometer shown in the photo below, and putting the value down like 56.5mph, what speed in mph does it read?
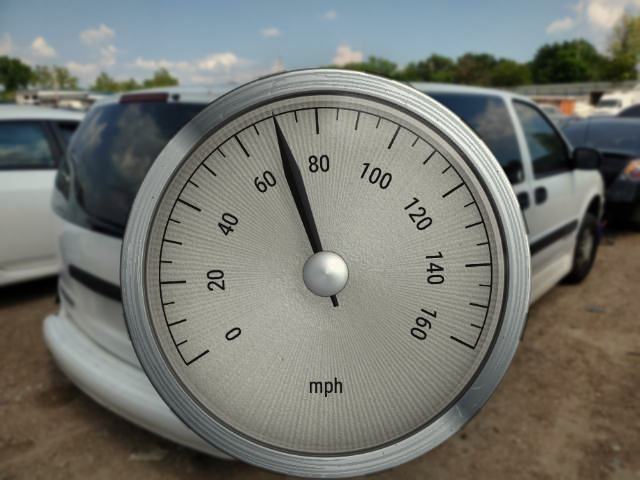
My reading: 70mph
